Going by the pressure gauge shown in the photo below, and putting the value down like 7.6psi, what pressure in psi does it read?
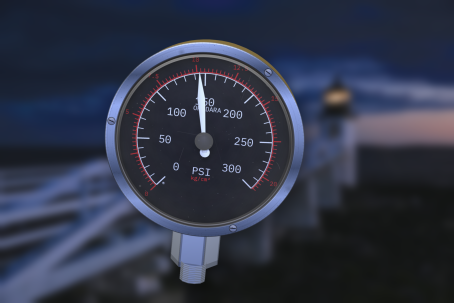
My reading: 145psi
